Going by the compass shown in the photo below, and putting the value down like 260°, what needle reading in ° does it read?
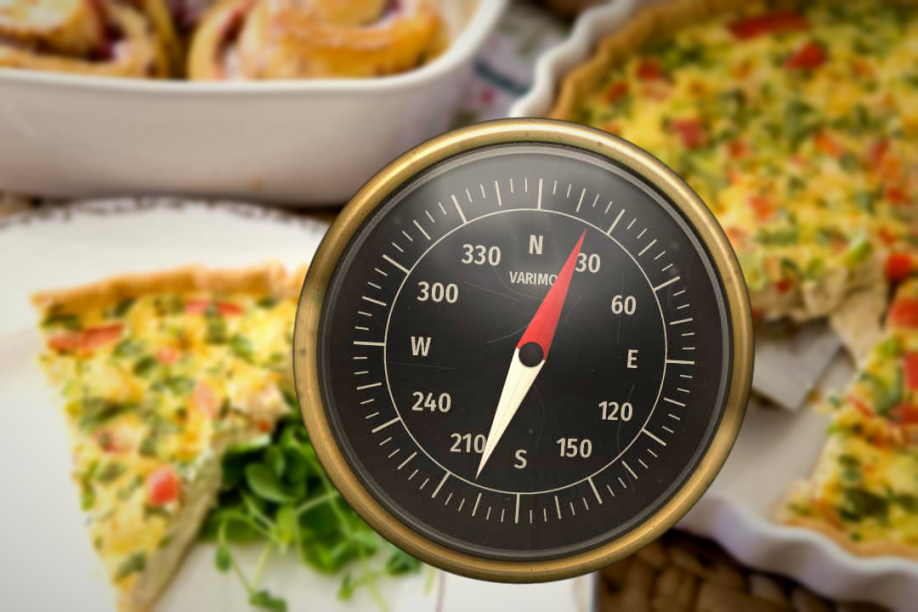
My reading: 20°
